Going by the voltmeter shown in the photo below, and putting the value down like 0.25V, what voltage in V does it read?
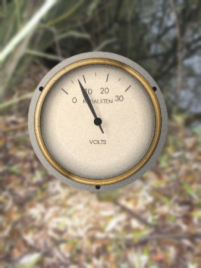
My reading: 7.5V
